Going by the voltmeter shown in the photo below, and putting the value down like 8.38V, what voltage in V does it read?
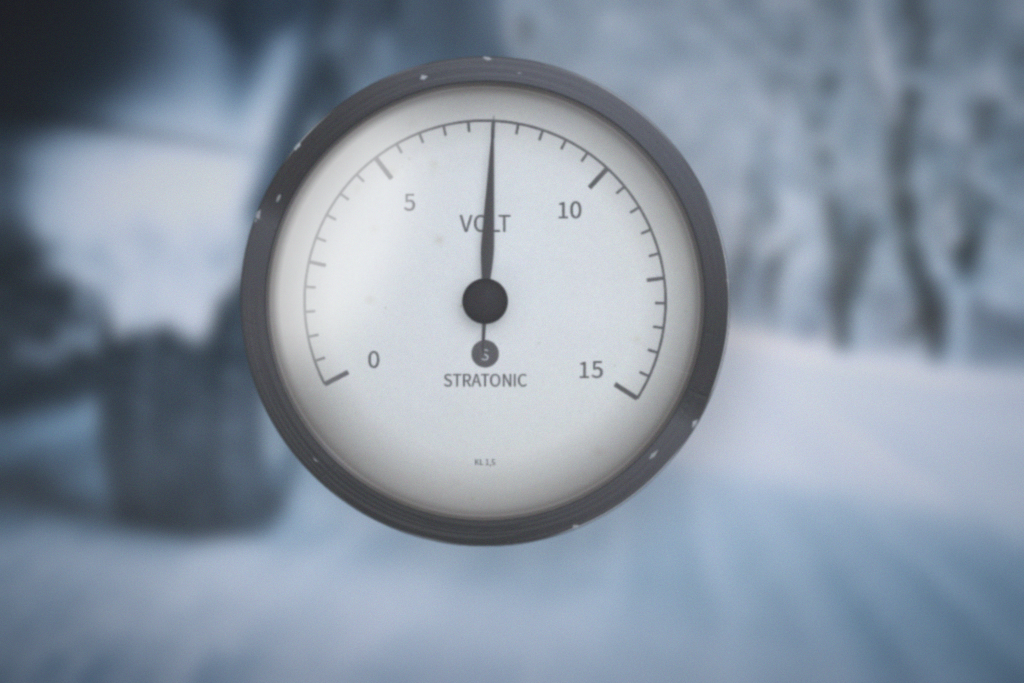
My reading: 7.5V
